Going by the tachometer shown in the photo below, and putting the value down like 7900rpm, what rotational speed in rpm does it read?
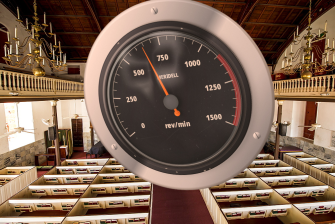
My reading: 650rpm
